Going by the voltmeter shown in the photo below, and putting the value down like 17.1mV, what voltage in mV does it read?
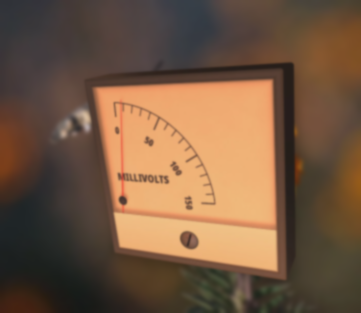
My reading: 10mV
